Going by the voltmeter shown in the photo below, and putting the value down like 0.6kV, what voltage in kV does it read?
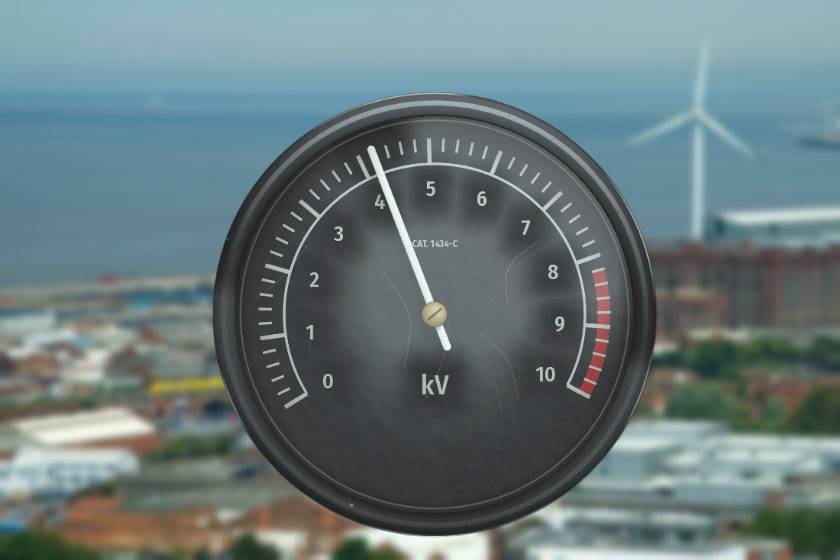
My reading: 4.2kV
